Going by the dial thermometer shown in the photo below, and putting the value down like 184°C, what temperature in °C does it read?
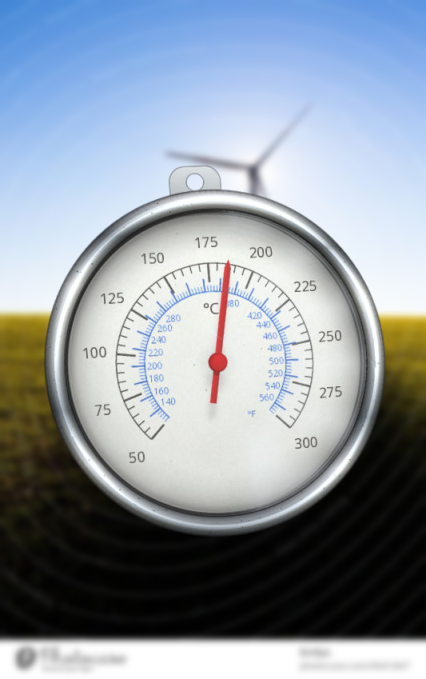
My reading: 185°C
